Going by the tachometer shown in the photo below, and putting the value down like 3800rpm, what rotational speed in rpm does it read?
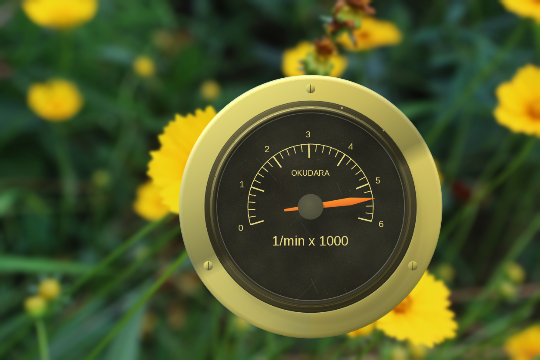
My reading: 5400rpm
